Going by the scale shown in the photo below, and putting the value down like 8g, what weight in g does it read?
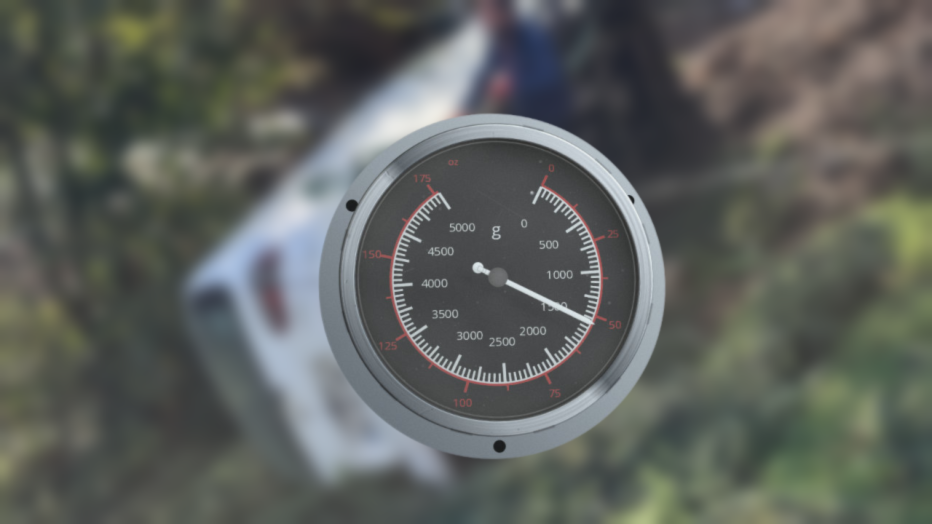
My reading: 1500g
